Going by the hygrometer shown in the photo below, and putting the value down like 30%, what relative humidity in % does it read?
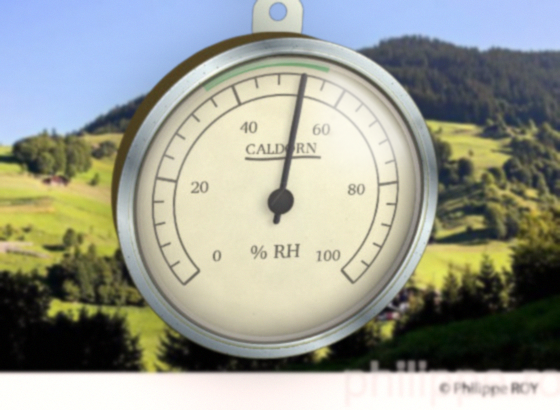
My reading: 52%
